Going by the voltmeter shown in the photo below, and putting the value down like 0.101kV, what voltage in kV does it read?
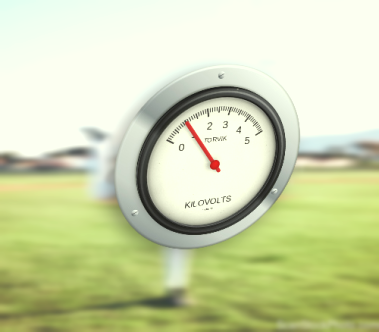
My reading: 1kV
